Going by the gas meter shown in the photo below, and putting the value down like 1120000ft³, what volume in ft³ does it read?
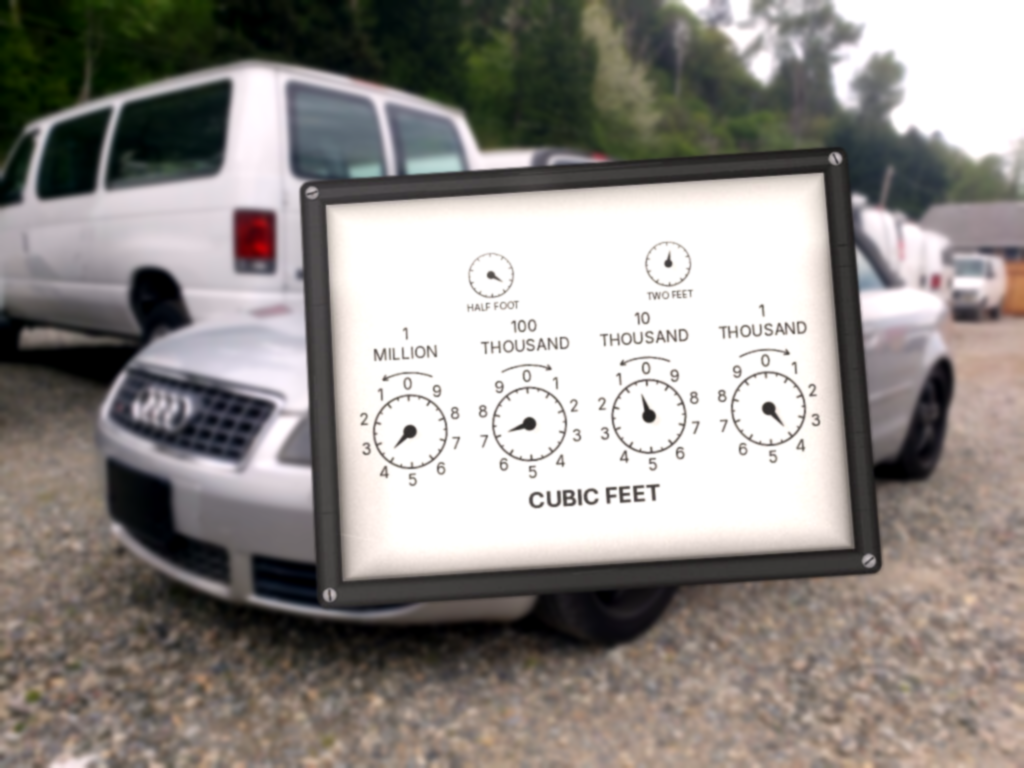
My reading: 370400ft³
